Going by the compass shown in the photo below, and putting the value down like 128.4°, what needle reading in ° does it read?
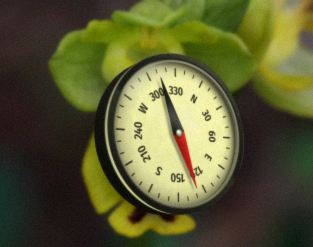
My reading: 130°
